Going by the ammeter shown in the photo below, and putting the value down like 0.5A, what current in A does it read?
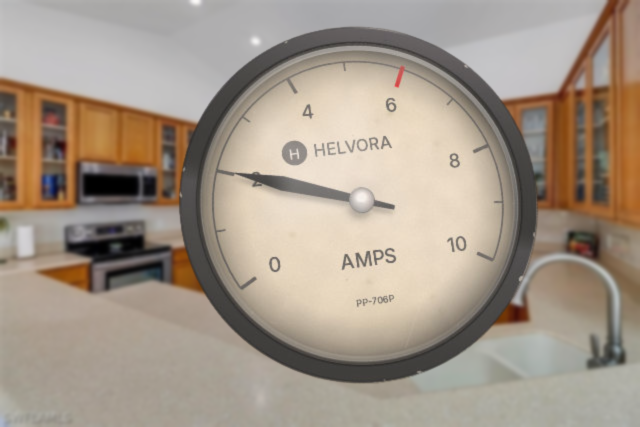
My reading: 2A
